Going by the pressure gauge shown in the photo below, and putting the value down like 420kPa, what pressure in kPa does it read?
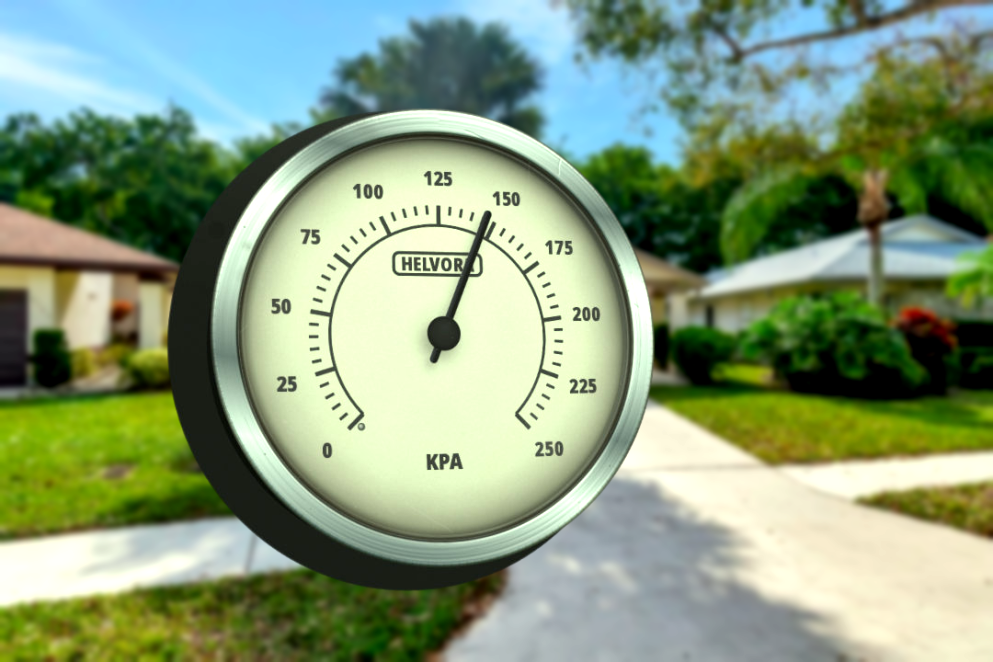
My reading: 145kPa
